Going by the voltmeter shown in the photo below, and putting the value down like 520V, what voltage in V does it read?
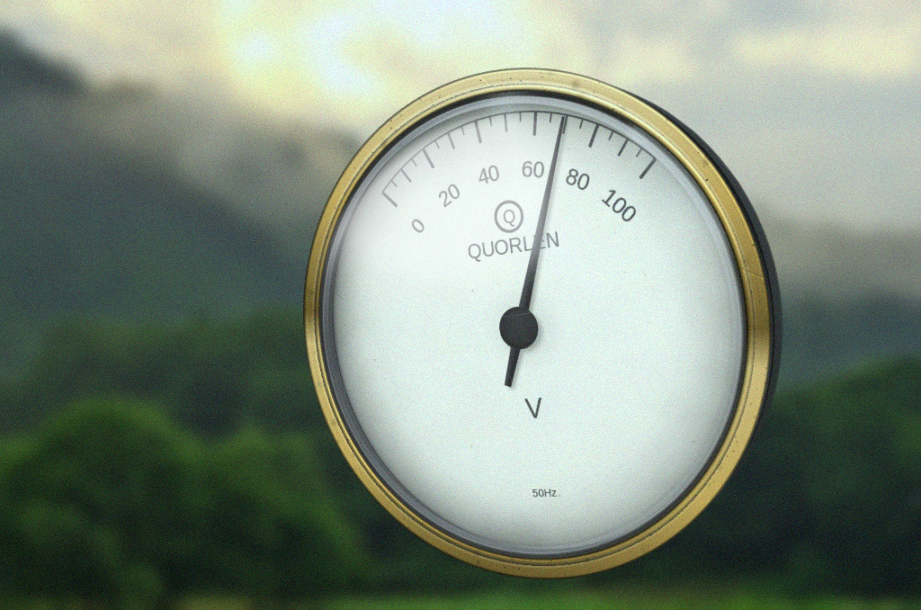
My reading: 70V
